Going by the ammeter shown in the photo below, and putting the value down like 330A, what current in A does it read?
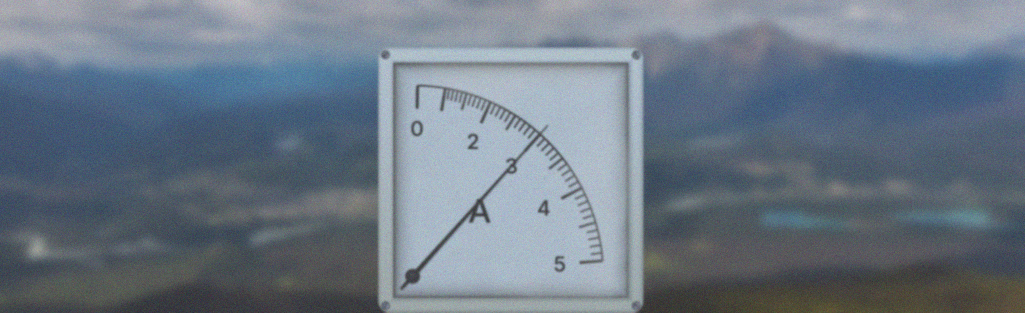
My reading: 3A
